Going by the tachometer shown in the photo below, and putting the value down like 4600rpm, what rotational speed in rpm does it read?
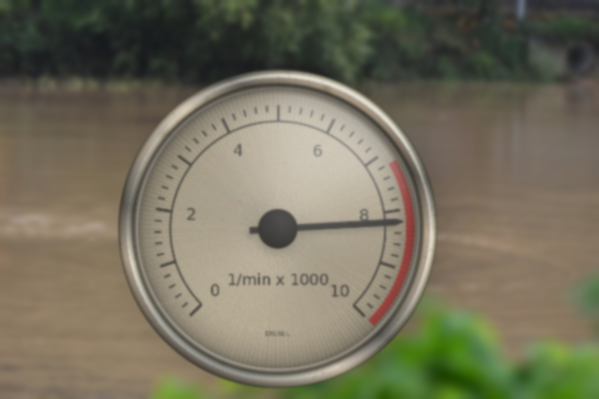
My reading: 8200rpm
